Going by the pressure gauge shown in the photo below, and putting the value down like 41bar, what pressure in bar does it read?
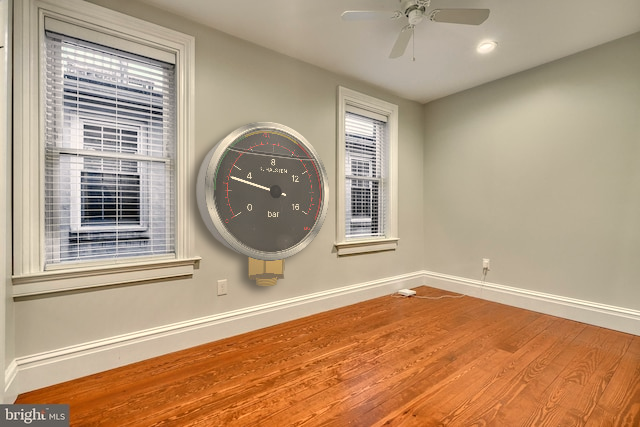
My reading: 3bar
